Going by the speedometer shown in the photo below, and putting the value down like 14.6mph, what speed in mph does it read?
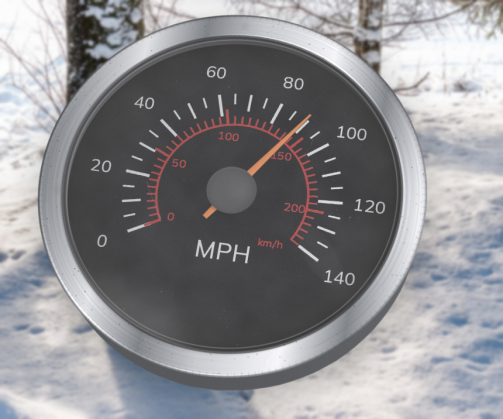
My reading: 90mph
